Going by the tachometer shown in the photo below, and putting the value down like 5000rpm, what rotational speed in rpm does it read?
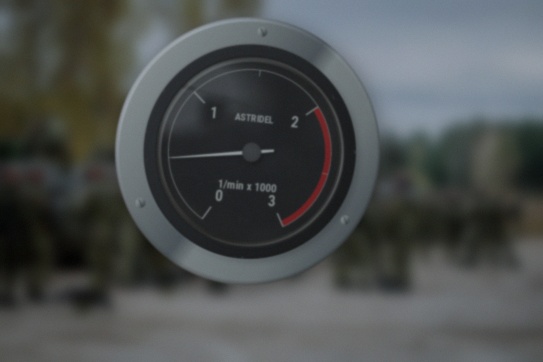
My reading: 500rpm
